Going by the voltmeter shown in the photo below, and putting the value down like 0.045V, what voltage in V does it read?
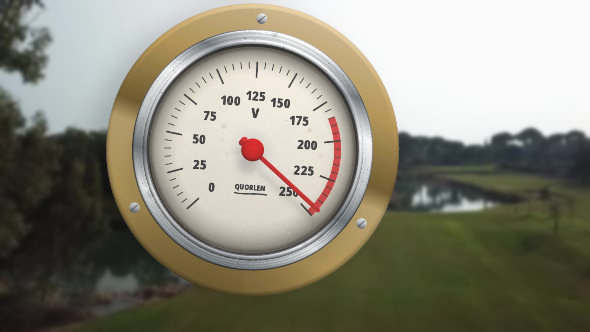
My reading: 245V
